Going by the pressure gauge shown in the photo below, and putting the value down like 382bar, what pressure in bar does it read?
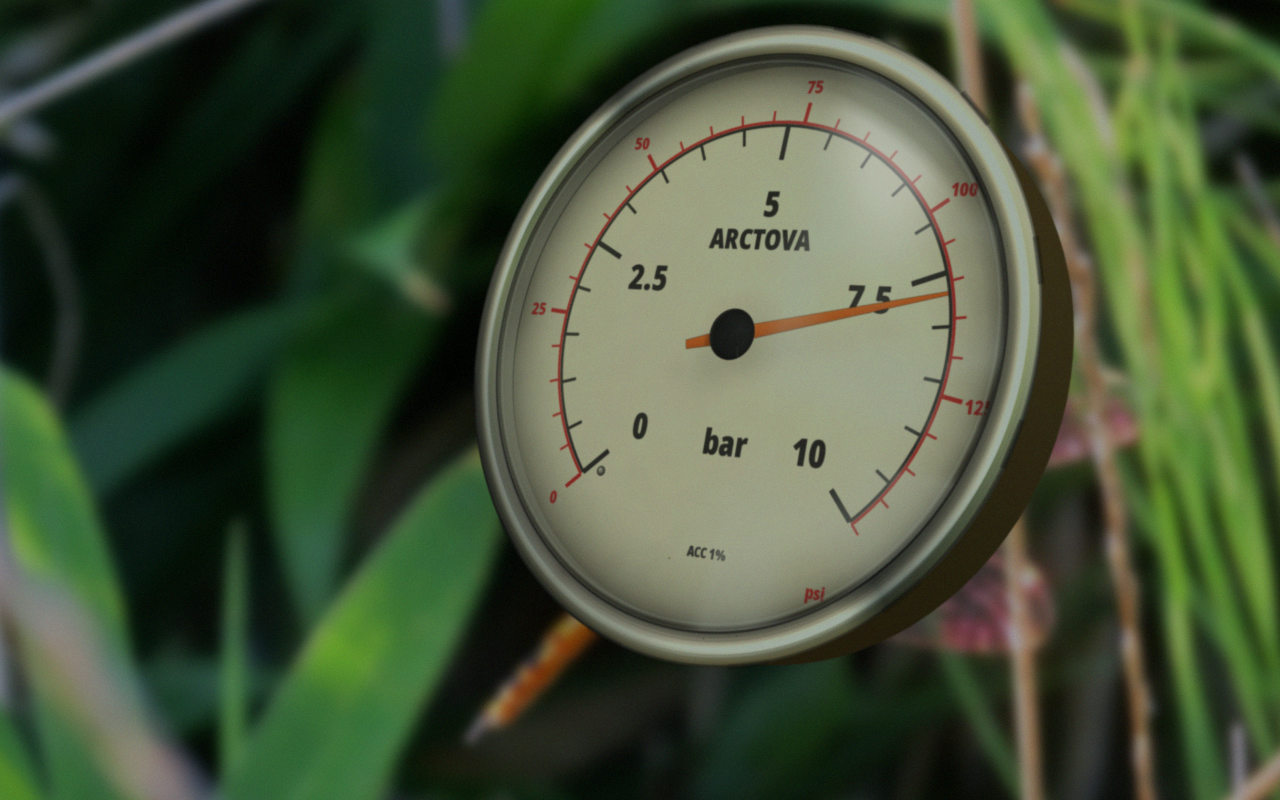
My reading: 7.75bar
